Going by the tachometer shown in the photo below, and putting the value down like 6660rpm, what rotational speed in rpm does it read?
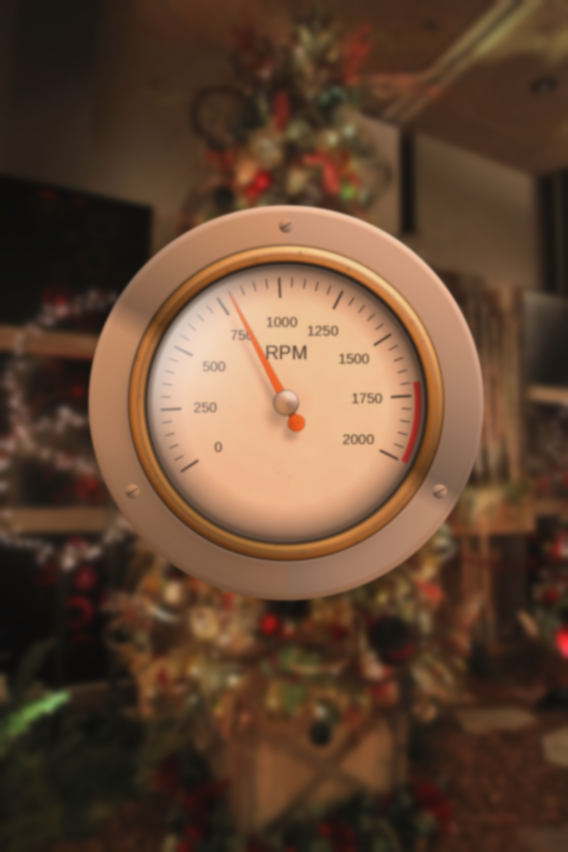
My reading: 800rpm
